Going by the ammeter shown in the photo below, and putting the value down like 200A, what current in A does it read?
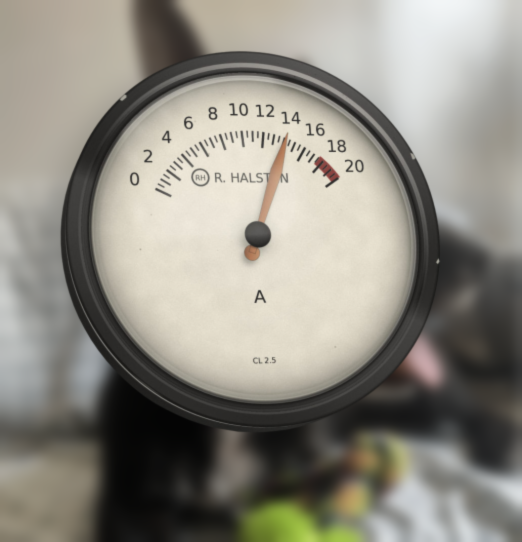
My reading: 14A
